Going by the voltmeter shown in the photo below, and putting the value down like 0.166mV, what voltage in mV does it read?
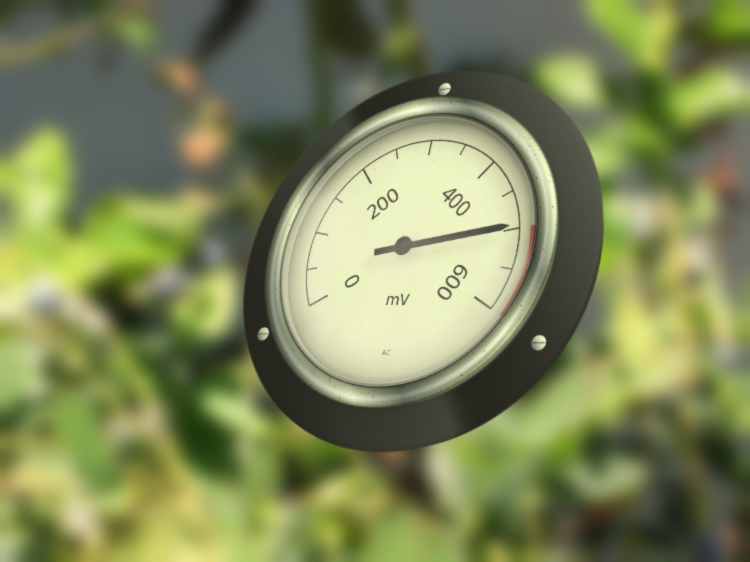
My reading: 500mV
